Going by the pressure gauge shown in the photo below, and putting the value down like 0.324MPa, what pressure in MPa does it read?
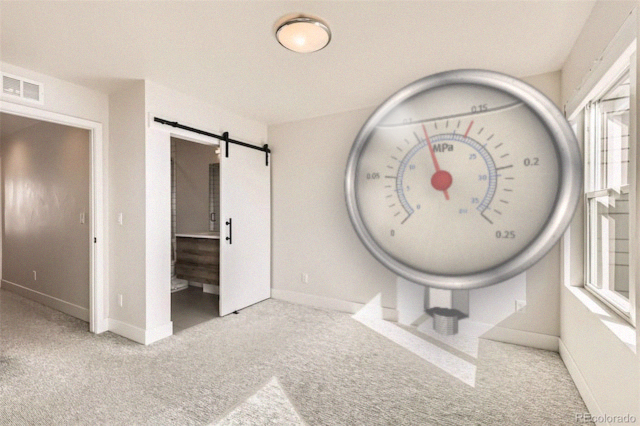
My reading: 0.11MPa
